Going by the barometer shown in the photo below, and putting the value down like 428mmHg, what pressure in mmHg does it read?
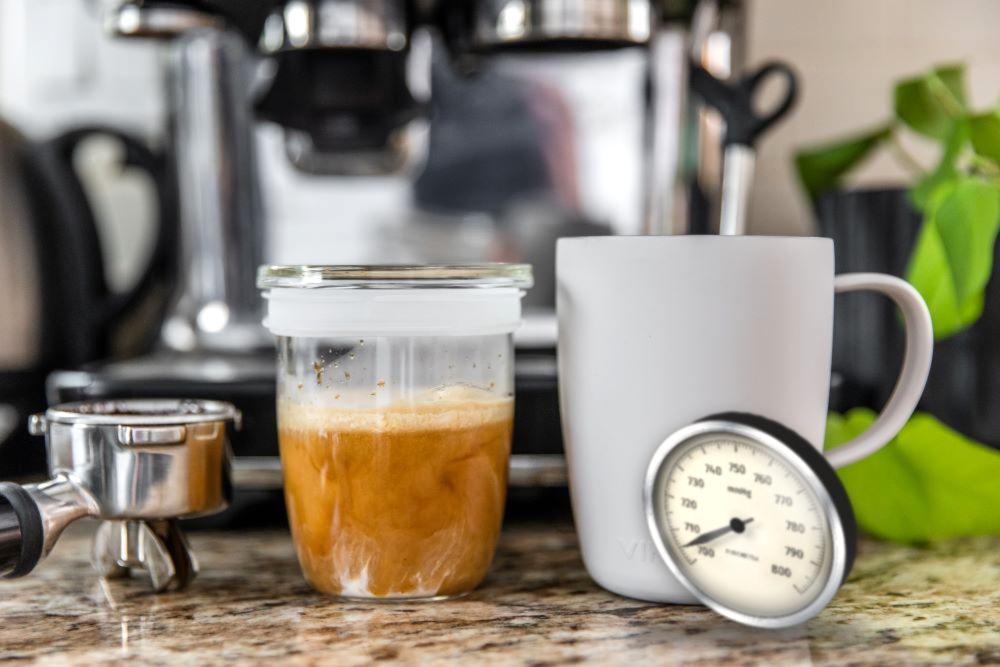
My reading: 705mmHg
